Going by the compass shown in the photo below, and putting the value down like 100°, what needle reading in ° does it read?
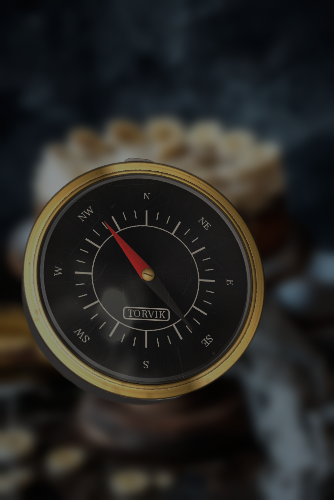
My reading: 320°
